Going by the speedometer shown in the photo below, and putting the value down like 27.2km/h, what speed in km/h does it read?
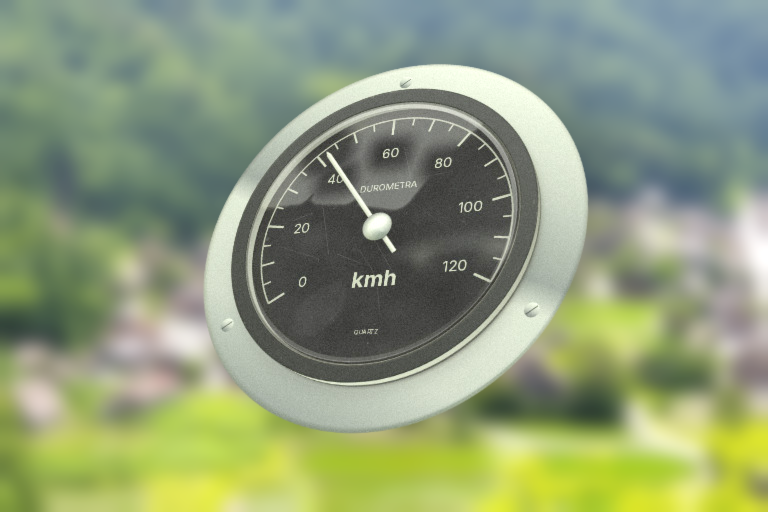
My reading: 42.5km/h
